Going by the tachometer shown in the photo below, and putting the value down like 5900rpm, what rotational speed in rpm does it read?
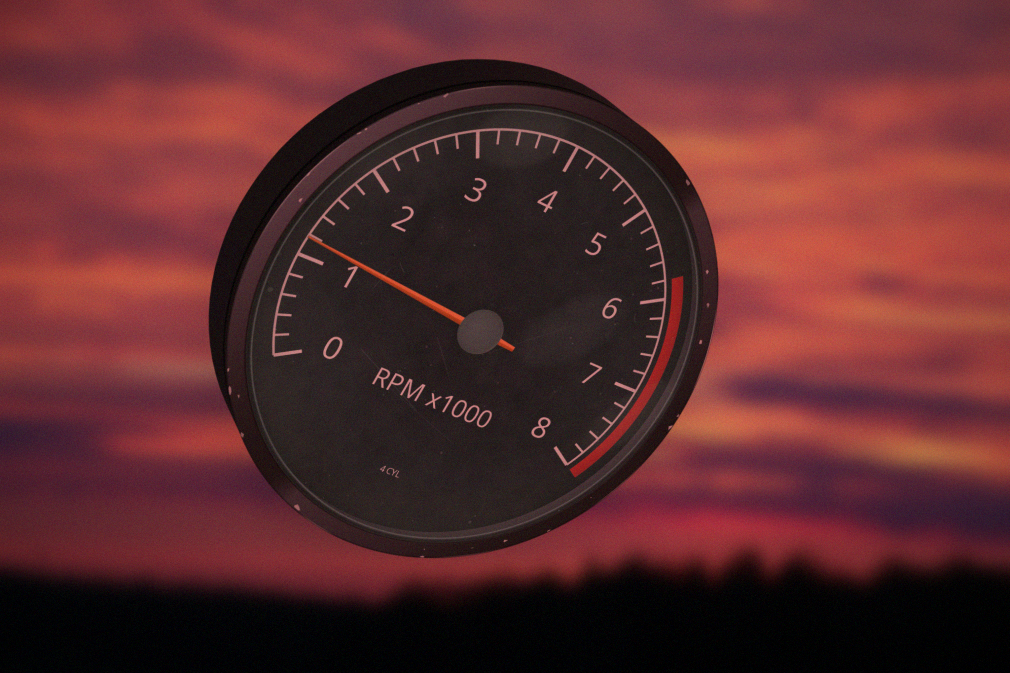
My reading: 1200rpm
